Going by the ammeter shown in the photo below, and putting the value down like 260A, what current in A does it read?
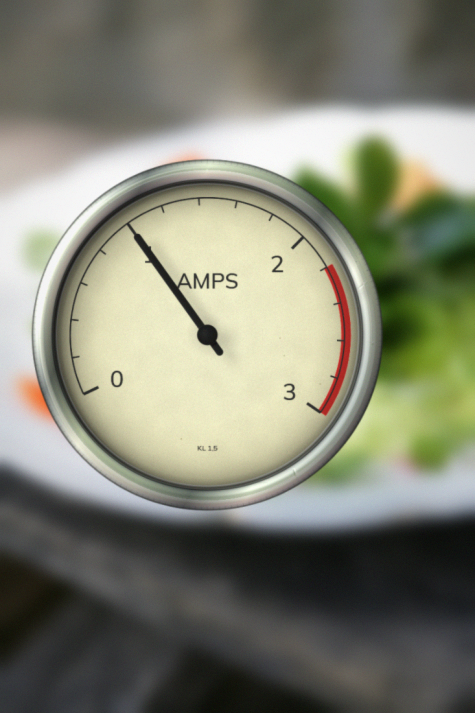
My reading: 1A
